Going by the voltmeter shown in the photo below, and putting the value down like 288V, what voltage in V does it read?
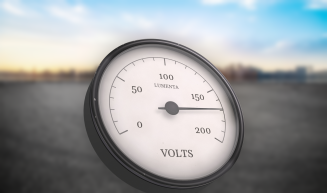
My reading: 170V
